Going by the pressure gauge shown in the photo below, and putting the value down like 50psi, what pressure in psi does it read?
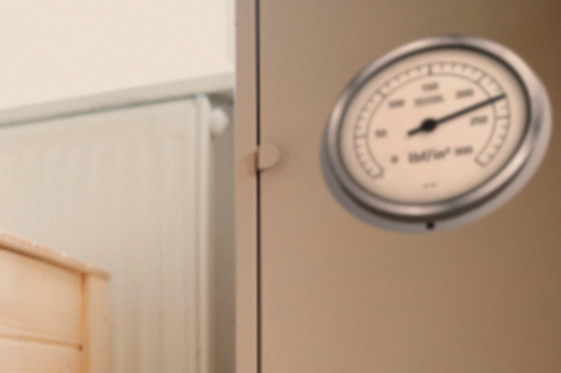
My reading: 230psi
